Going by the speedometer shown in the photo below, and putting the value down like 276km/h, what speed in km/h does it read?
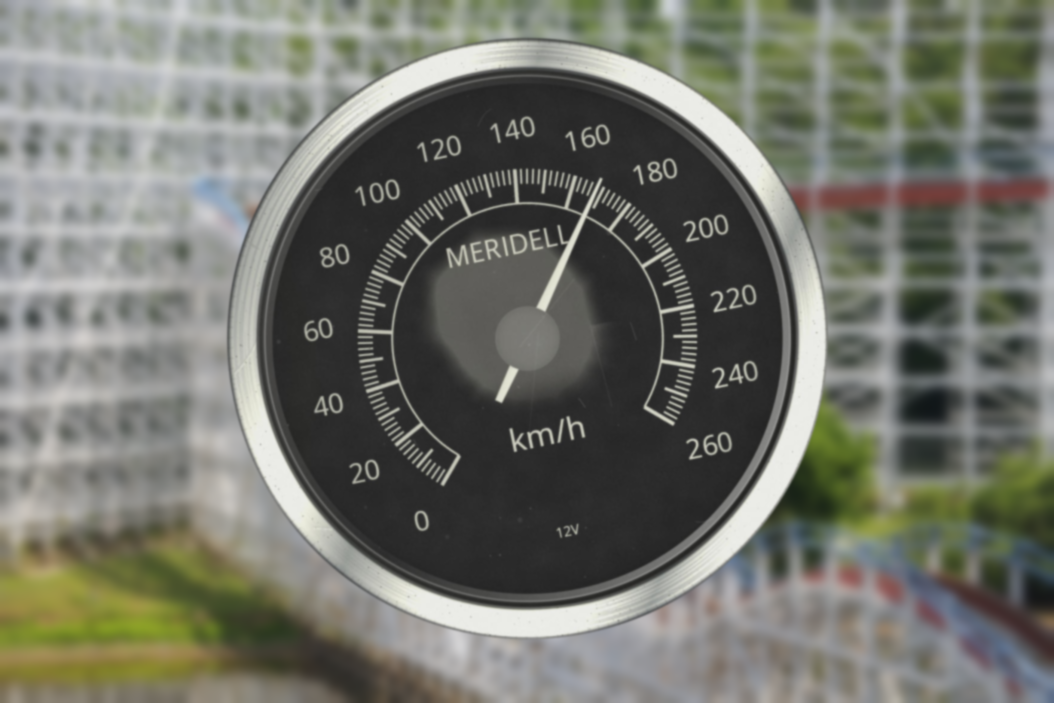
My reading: 168km/h
